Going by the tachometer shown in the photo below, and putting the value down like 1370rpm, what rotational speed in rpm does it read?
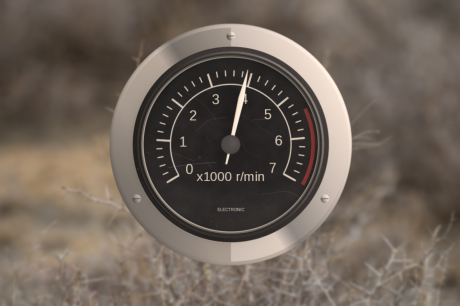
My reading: 3900rpm
